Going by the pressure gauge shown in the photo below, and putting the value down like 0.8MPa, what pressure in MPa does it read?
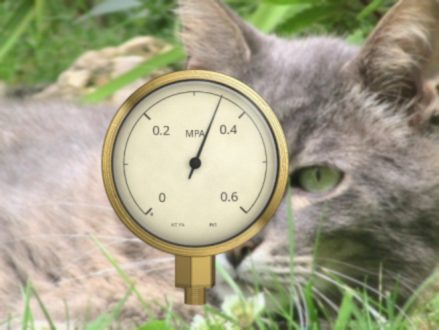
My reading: 0.35MPa
